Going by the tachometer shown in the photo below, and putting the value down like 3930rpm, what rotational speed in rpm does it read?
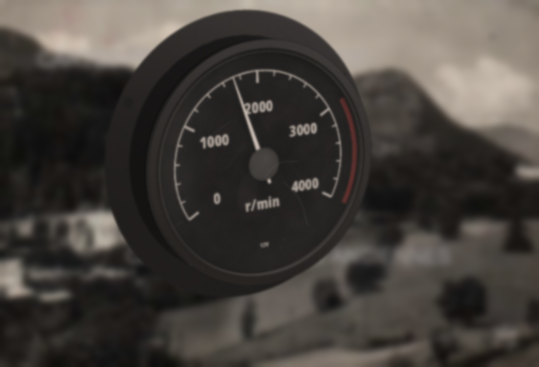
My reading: 1700rpm
